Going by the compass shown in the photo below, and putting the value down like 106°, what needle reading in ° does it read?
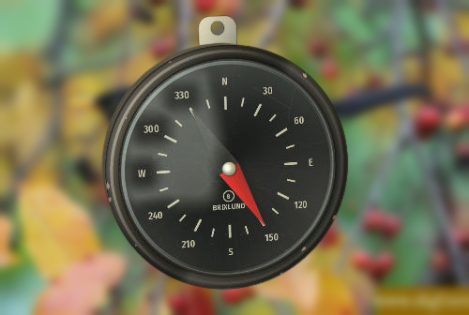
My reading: 150°
